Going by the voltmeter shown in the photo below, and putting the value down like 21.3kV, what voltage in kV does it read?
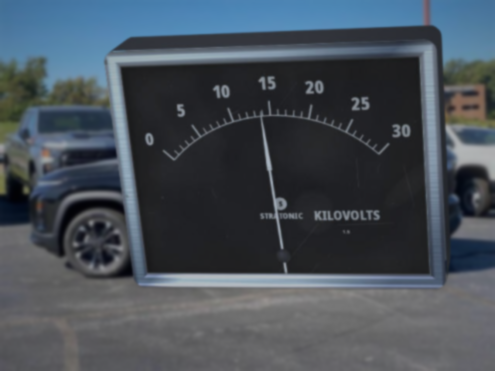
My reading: 14kV
